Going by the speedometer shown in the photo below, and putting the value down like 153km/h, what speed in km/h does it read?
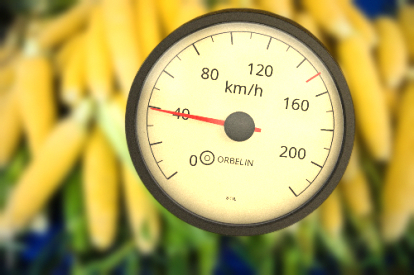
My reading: 40km/h
